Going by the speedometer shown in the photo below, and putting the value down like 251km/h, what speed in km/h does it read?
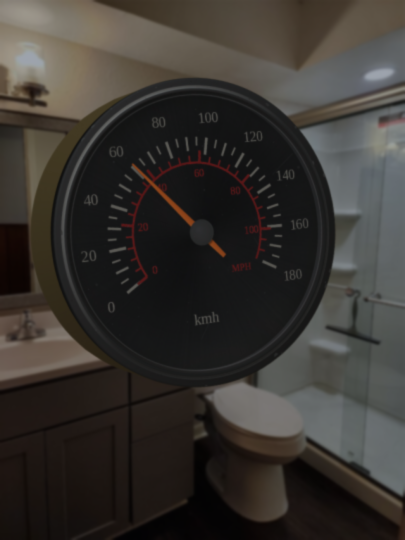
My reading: 60km/h
